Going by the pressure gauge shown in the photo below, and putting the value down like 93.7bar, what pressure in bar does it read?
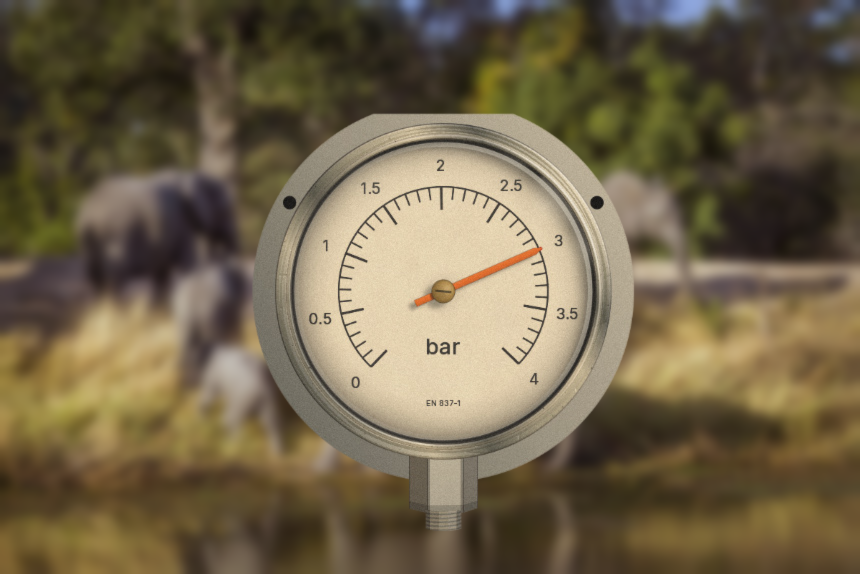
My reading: 3bar
